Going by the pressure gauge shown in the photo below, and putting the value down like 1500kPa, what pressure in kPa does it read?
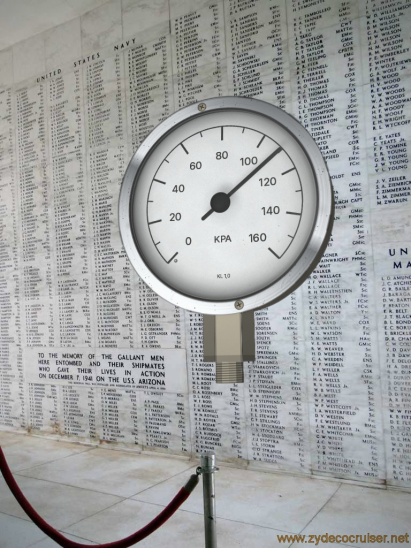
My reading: 110kPa
